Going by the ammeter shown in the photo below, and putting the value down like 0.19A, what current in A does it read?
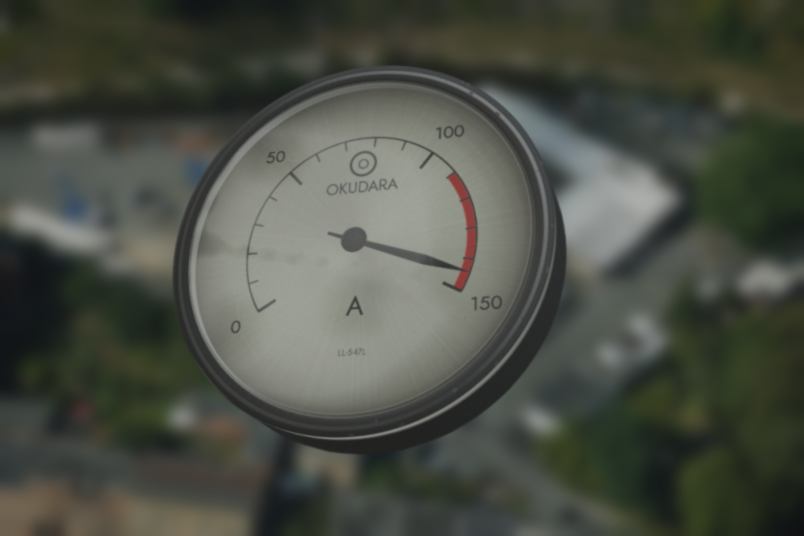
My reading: 145A
